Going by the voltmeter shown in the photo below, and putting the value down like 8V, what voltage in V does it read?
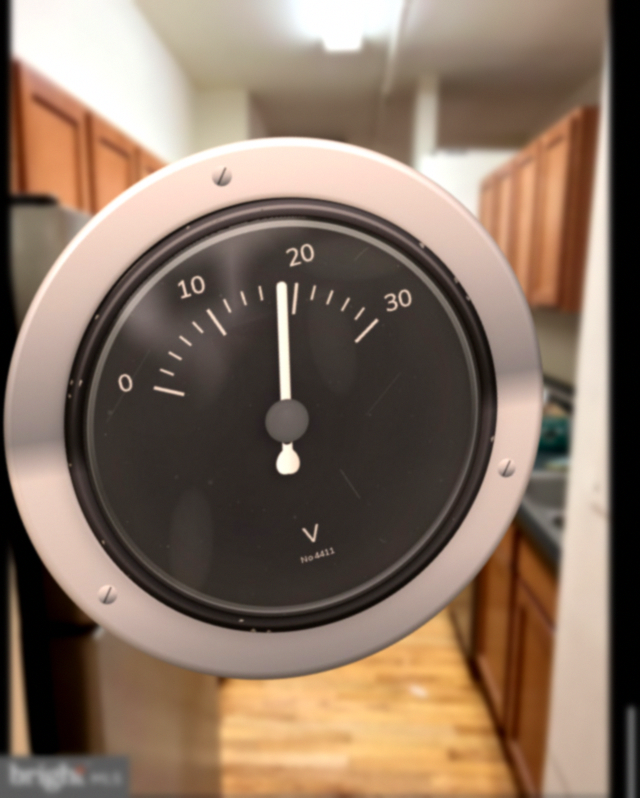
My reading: 18V
